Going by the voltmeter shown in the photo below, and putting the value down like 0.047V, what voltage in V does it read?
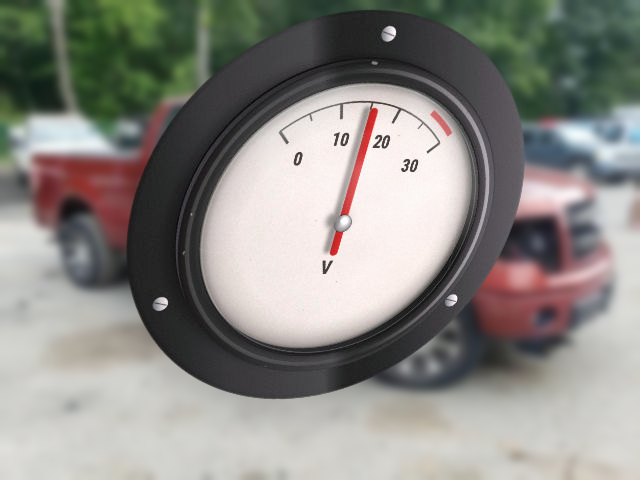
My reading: 15V
